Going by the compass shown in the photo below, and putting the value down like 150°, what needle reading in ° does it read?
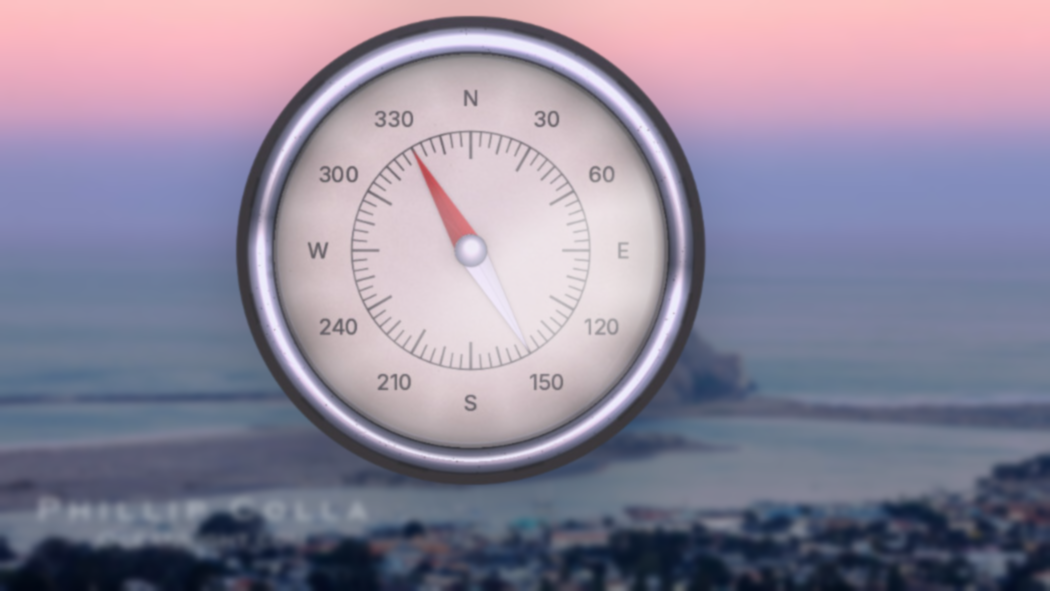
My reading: 330°
